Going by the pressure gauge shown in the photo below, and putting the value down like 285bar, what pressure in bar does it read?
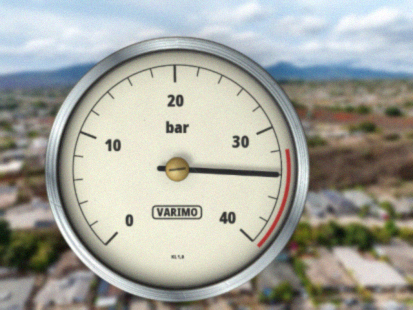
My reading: 34bar
